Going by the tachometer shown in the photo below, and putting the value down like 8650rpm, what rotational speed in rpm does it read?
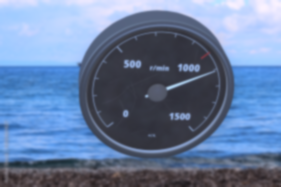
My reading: 1100rpm
